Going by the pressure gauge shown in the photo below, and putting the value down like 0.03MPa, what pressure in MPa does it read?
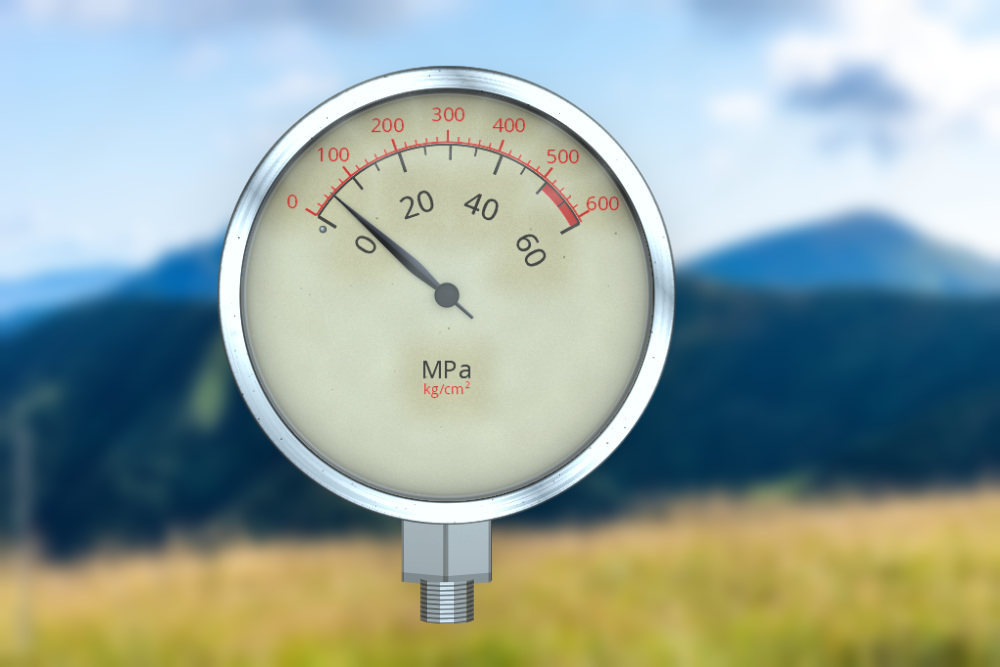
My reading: 5MPa
